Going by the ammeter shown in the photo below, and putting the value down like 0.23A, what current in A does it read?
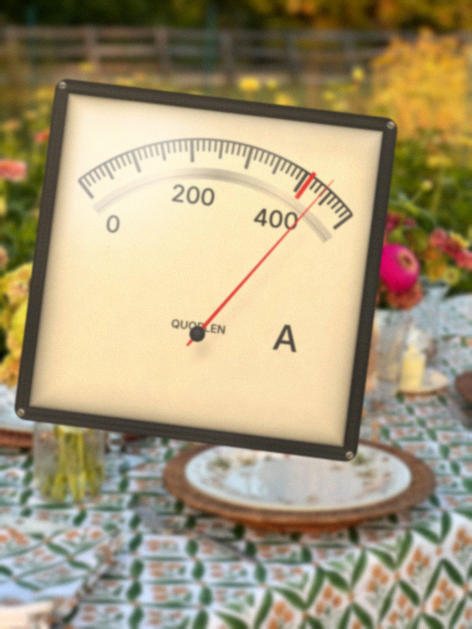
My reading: 440A
